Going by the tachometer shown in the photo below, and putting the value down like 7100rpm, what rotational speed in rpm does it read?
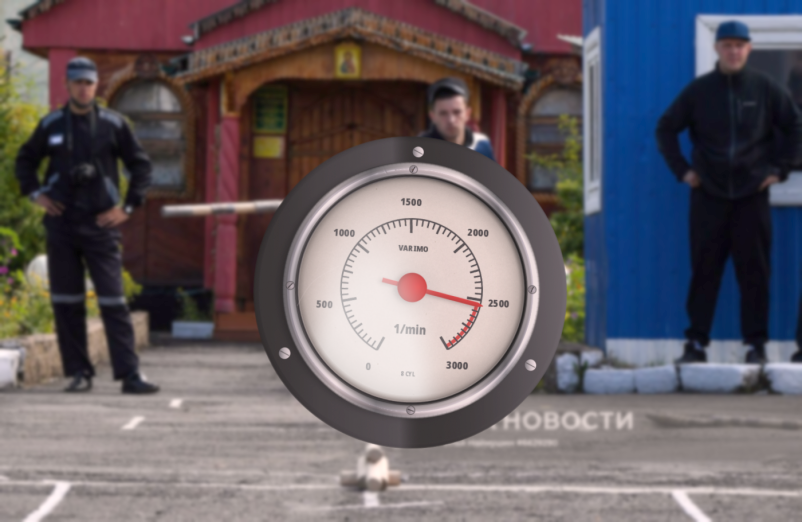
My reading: 2550rpm
